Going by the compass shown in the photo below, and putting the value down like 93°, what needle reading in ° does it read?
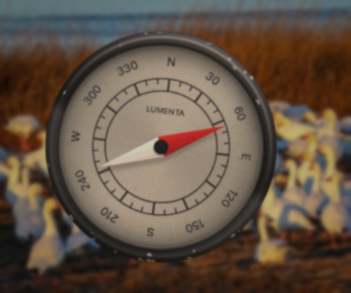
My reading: 65°
